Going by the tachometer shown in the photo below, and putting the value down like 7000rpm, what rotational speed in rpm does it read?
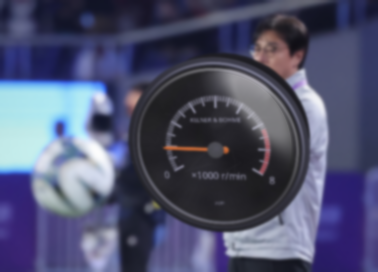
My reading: 1000rpm
